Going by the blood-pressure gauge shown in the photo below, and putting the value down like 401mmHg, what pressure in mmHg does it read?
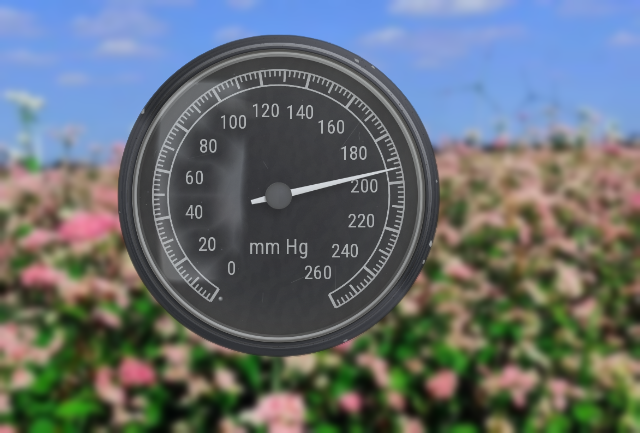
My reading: 194mmHg
